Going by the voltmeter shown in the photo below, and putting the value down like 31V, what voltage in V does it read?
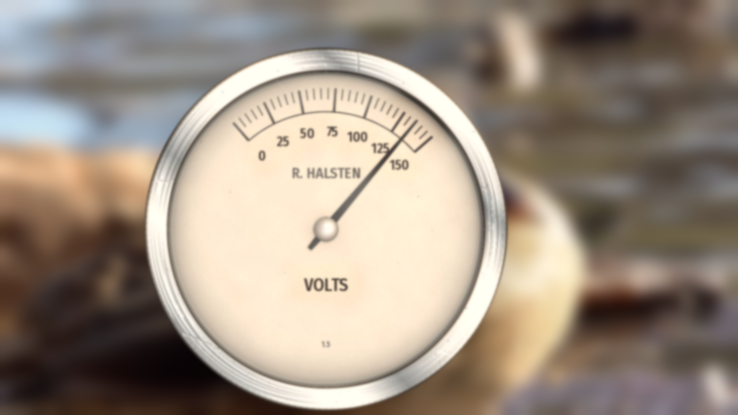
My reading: 135V
